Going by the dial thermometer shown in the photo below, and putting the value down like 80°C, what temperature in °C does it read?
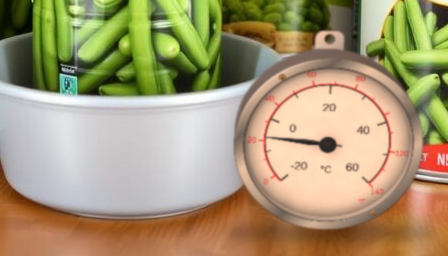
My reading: -5°C
